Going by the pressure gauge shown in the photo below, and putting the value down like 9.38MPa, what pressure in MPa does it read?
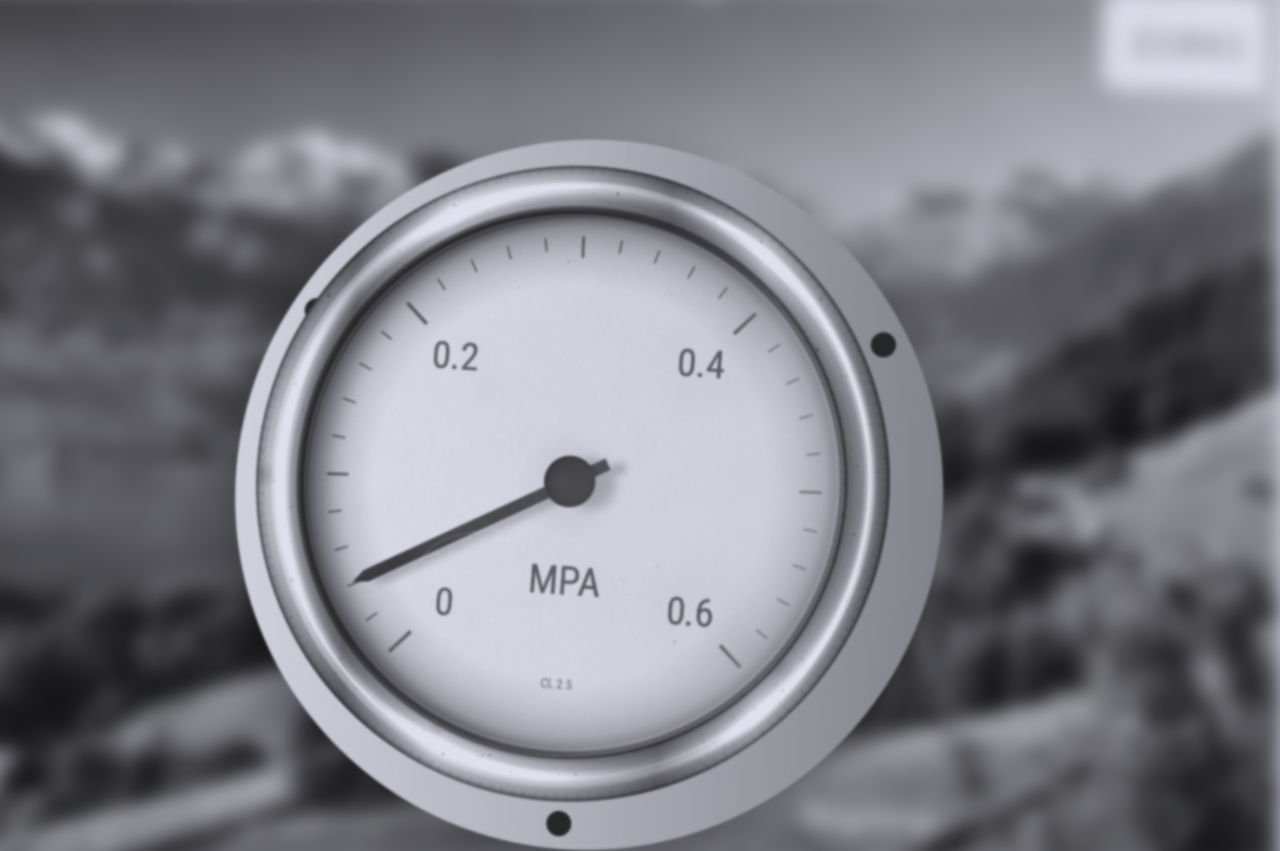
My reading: 0.04MPa
